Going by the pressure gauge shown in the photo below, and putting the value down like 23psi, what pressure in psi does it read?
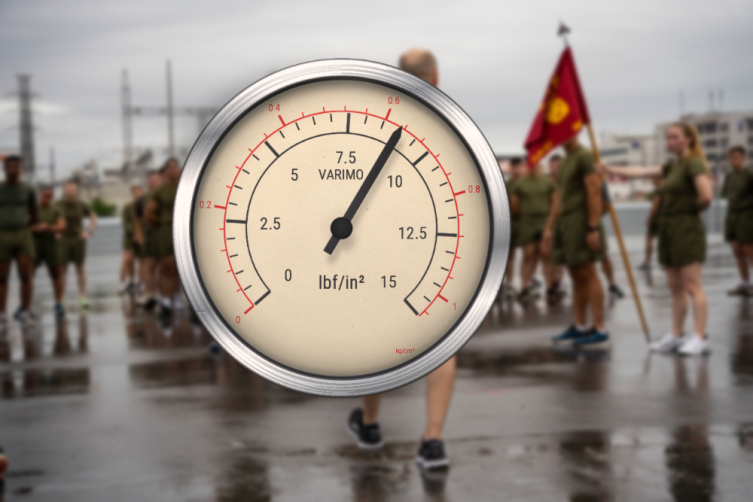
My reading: 9psi
